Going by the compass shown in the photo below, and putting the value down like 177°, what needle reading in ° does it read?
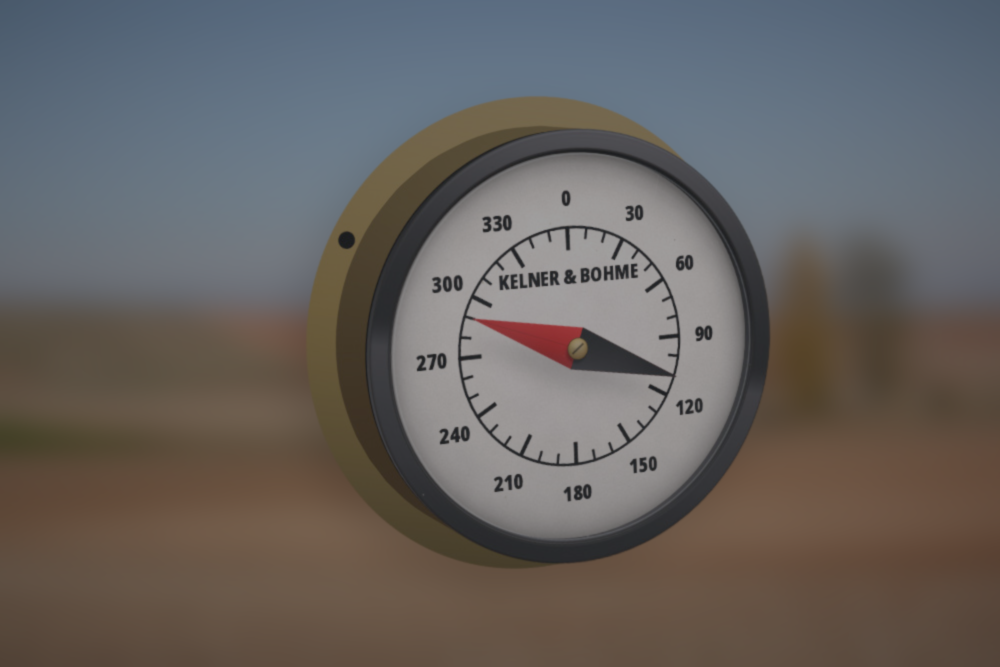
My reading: 290°
